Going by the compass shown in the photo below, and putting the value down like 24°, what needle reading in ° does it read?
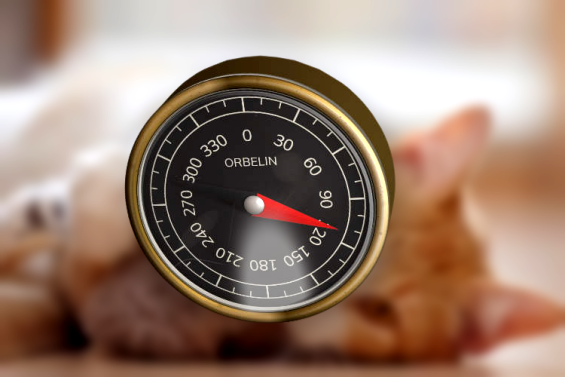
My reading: 110°
